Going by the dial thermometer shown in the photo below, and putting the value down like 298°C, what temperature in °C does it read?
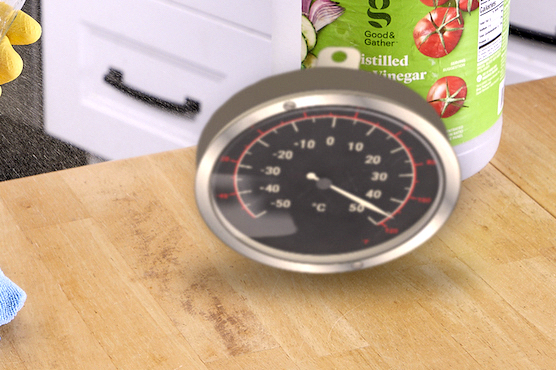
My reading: 45°C
